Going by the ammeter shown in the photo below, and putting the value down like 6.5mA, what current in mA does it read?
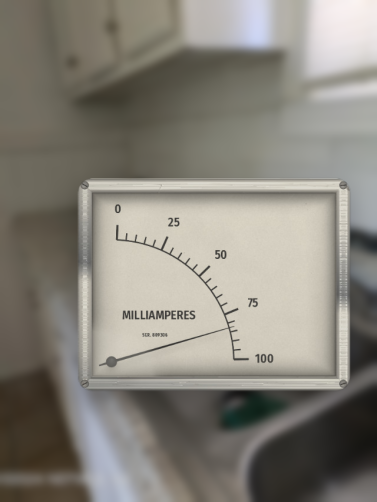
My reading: 82.5mA
